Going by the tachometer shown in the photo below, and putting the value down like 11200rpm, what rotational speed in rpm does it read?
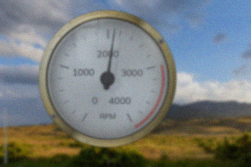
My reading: 2100rpm
